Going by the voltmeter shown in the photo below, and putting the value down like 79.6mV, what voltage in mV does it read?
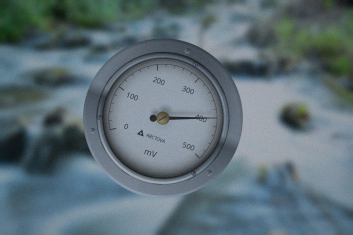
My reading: 400mV
